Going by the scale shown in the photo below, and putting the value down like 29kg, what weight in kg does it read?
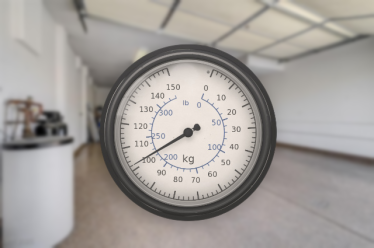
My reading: 102kg
